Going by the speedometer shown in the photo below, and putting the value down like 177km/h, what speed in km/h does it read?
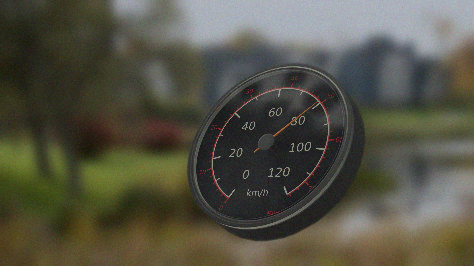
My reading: 80km/h
